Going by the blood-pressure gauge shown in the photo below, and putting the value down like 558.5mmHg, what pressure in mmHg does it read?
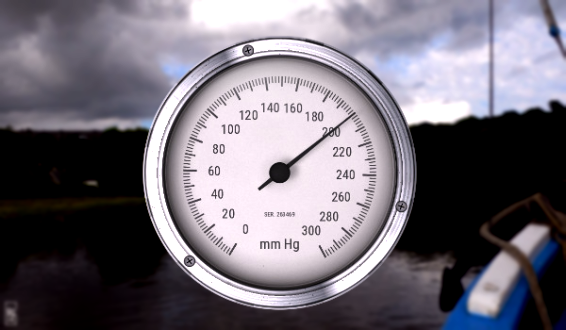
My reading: 200mmHg
